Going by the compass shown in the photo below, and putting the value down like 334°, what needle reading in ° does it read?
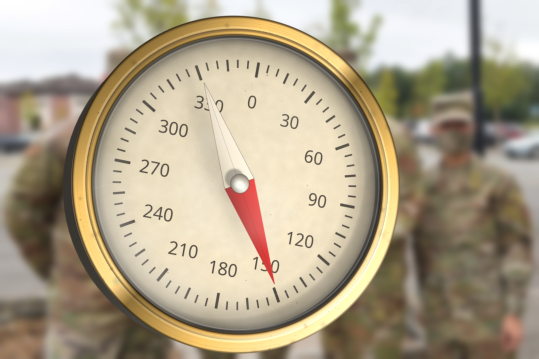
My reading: 150°
